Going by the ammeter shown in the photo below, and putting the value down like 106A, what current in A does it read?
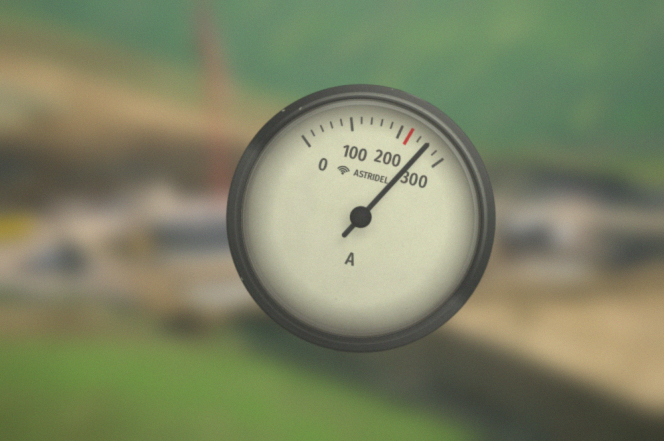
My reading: 260A
